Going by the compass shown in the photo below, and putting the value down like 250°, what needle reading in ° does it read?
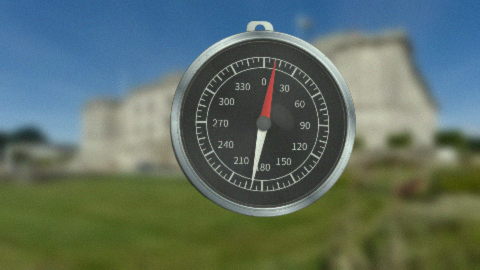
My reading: 10°
